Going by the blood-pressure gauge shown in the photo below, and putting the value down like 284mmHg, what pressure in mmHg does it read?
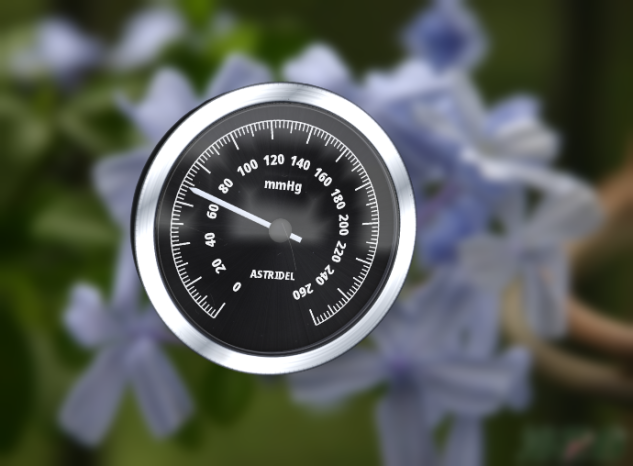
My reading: 68mmHg
